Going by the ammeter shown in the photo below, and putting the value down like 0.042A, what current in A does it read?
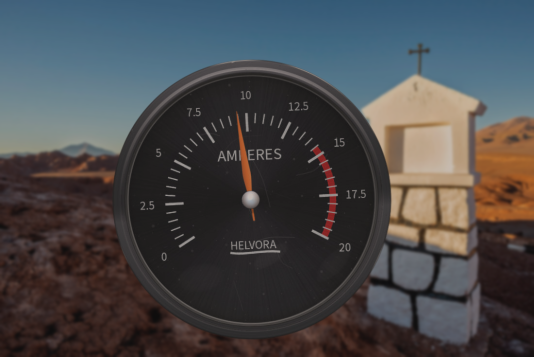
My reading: 9.5A
